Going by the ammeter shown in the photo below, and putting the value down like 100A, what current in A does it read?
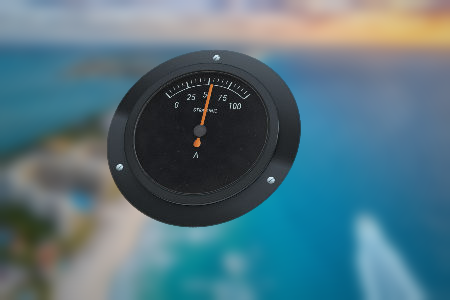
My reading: 55A
